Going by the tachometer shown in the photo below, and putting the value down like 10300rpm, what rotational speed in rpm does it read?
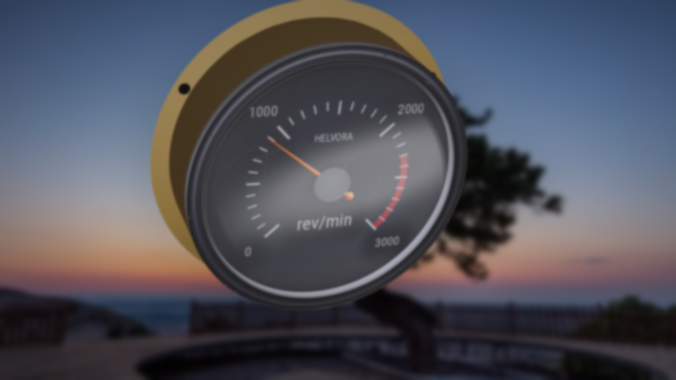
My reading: 900rpm
